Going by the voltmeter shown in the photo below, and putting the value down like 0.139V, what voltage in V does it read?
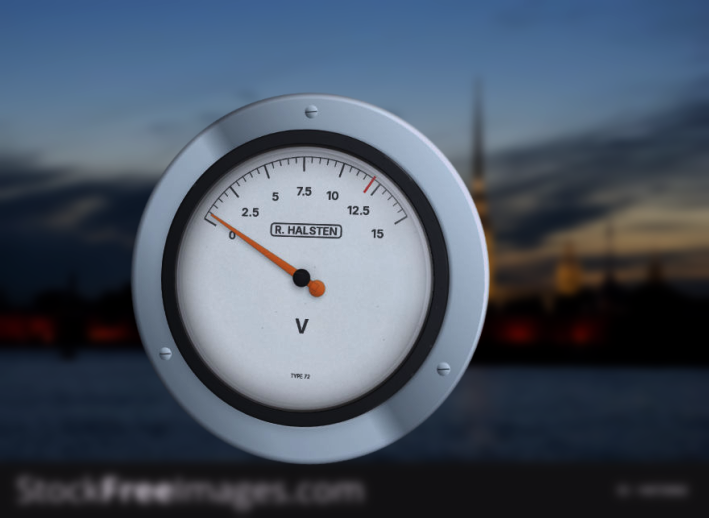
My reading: 0.5V
